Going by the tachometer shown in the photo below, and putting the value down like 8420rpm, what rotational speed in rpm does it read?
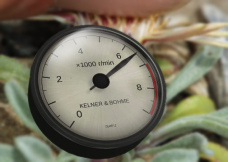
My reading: 6500rpm
